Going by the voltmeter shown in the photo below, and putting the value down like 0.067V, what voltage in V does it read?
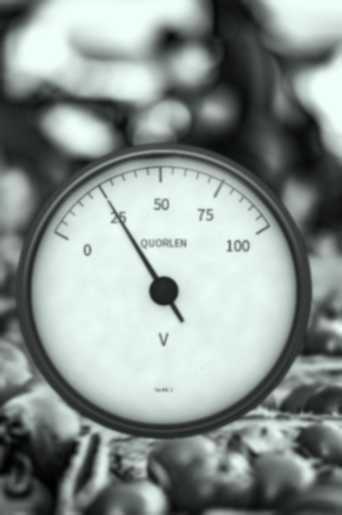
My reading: 25V
